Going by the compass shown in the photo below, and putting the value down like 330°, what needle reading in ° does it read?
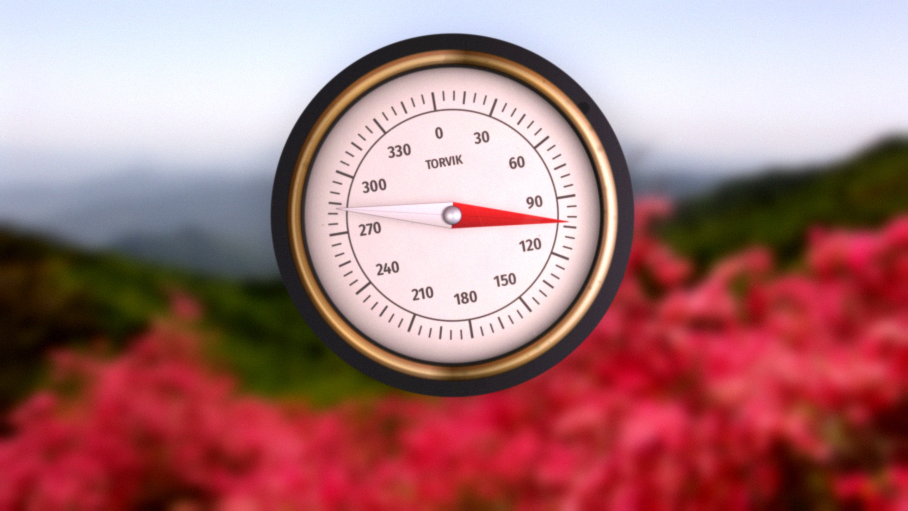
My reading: 102.5°
